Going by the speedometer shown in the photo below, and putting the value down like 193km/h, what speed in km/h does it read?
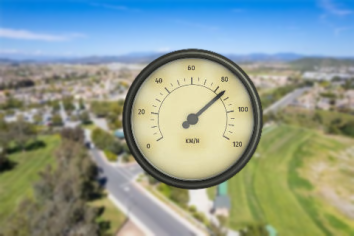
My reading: 85km/h
